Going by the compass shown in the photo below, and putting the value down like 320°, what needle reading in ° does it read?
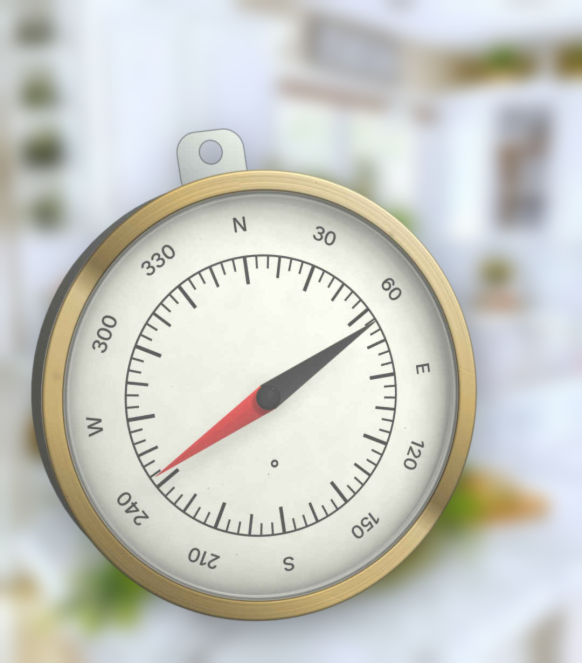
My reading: 245°
